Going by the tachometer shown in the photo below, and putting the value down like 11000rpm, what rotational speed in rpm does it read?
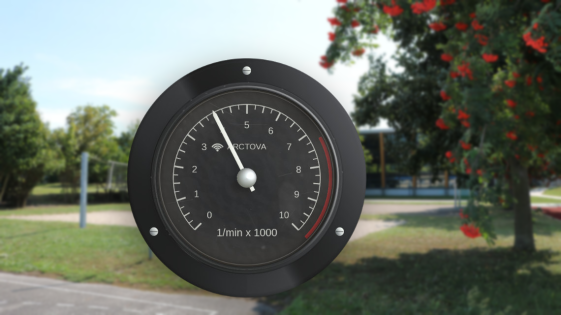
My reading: 4000rpm
